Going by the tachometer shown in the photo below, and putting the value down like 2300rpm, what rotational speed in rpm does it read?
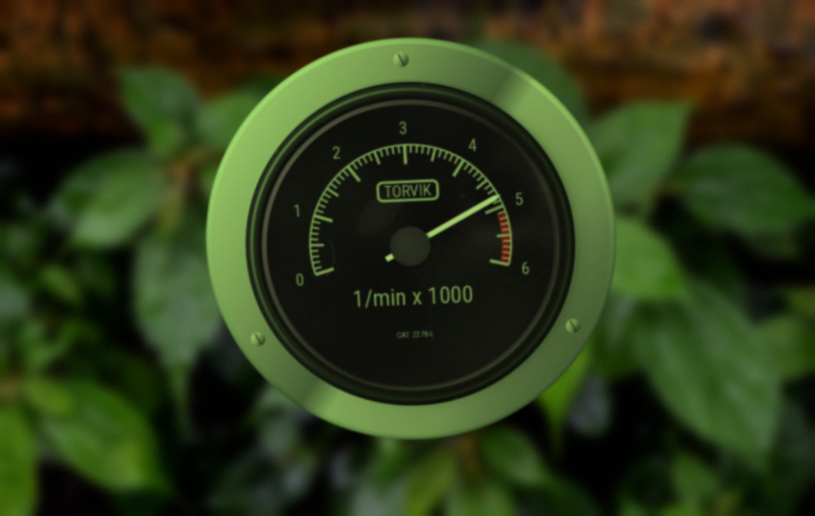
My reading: 4800rpm
